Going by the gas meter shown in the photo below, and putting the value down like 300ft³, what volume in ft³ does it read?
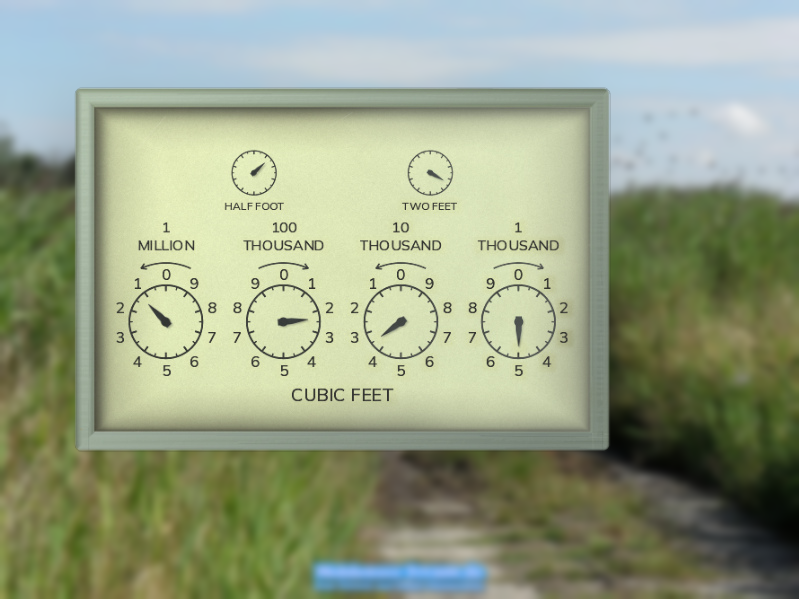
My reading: 123500ft³
